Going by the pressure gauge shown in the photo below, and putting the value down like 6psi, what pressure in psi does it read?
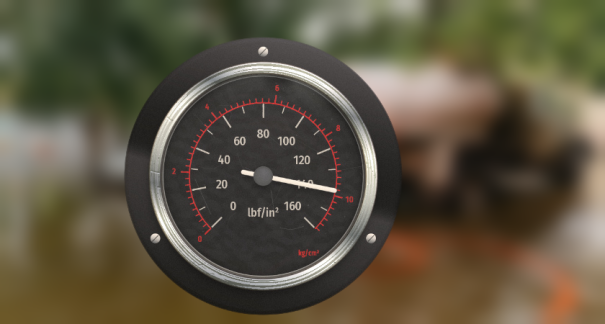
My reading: 140psi
